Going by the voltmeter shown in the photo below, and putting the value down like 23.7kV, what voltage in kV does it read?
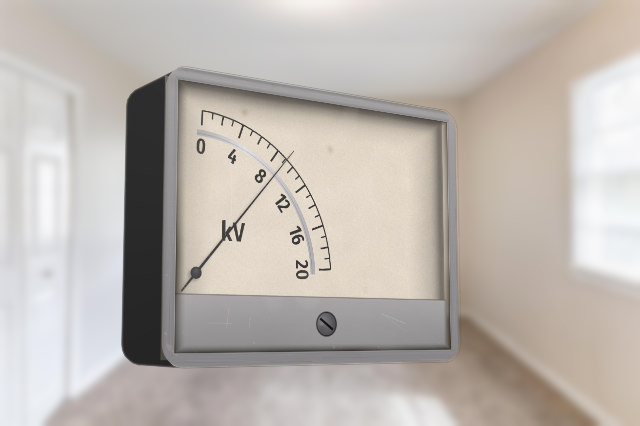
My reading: 9kV
